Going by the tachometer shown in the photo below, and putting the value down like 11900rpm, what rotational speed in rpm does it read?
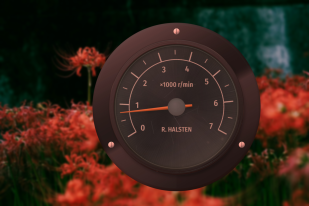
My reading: 750rpm
